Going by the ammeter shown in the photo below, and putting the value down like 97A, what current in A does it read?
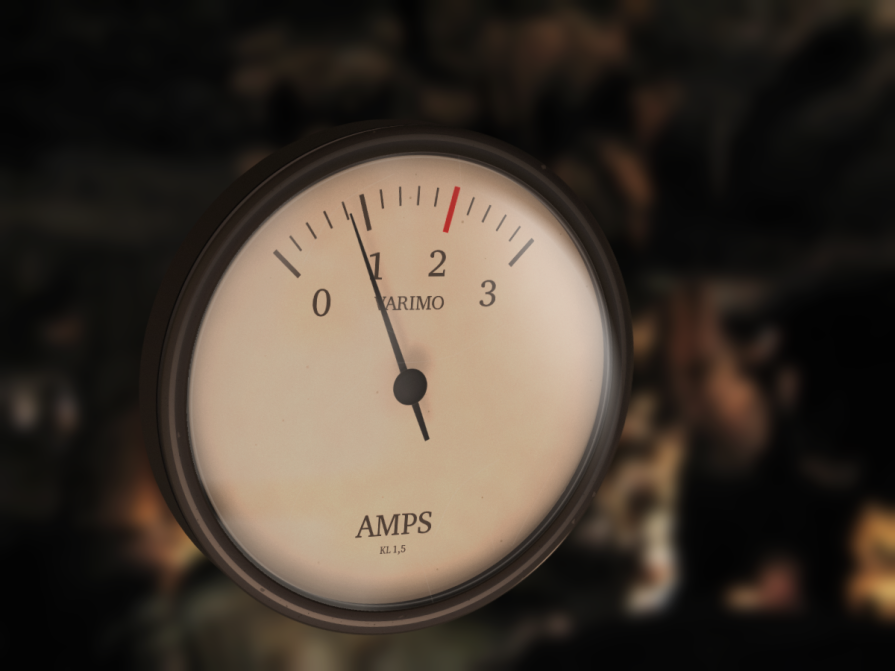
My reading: 0.8A
